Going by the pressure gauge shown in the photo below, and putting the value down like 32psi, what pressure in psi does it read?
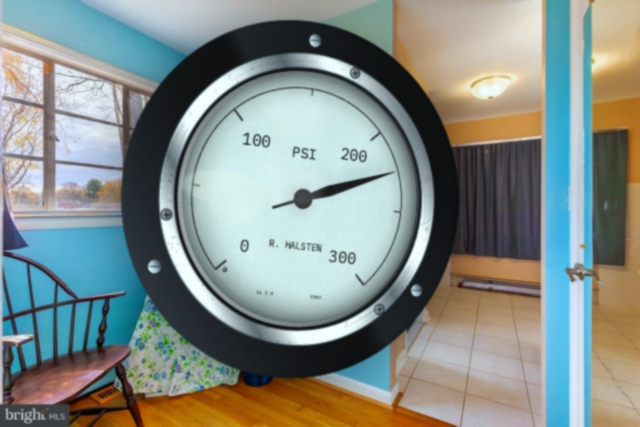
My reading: 225psi
